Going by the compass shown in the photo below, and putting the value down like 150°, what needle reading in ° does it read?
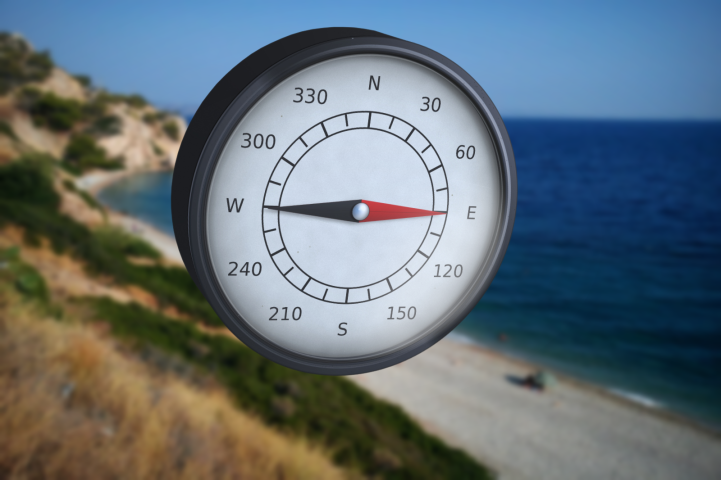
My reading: 90°
